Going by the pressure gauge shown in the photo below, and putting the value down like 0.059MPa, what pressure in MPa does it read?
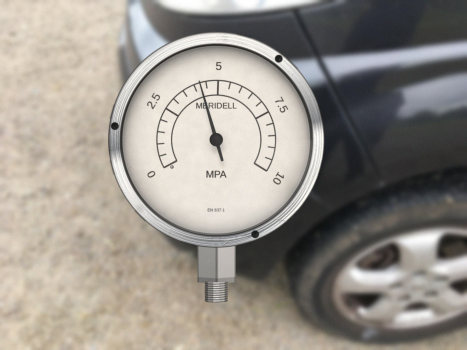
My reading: 4.25MPa
